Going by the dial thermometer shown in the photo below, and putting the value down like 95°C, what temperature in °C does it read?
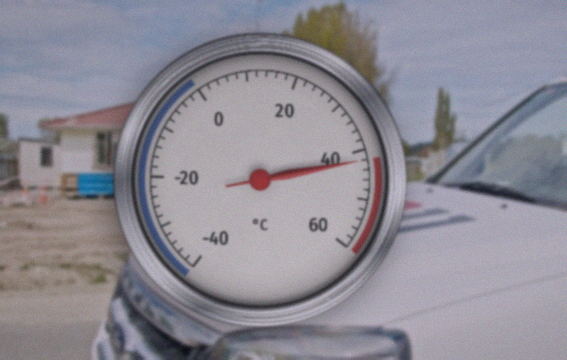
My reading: 42°C
